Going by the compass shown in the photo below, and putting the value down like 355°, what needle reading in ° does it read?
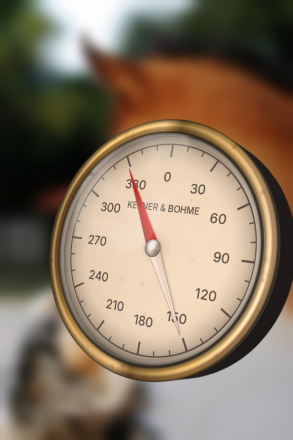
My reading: 330°
